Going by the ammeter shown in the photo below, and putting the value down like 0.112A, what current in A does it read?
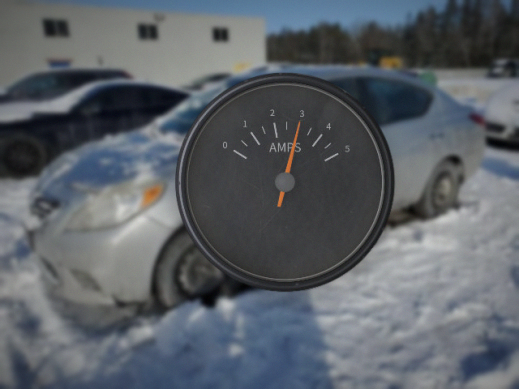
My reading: 3A
